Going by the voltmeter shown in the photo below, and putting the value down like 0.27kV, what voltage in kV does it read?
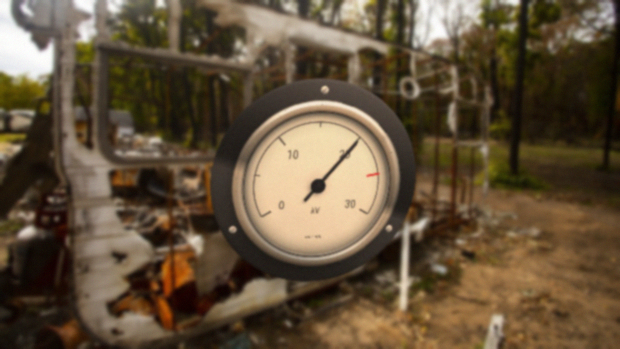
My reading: 20kV
